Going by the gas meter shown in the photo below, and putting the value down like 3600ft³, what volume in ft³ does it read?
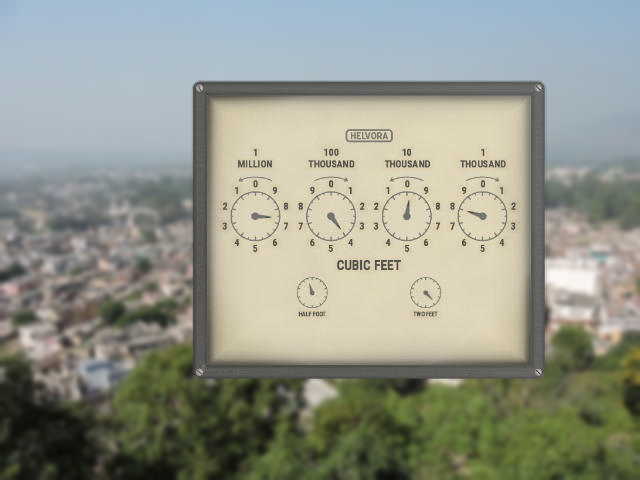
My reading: 739800ft³
